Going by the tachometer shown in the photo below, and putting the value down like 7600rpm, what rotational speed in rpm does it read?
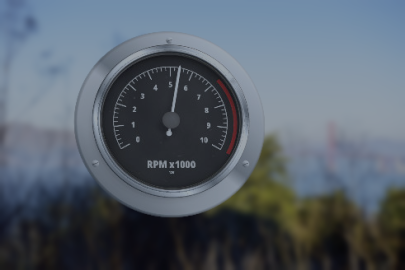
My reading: 5400rpm
